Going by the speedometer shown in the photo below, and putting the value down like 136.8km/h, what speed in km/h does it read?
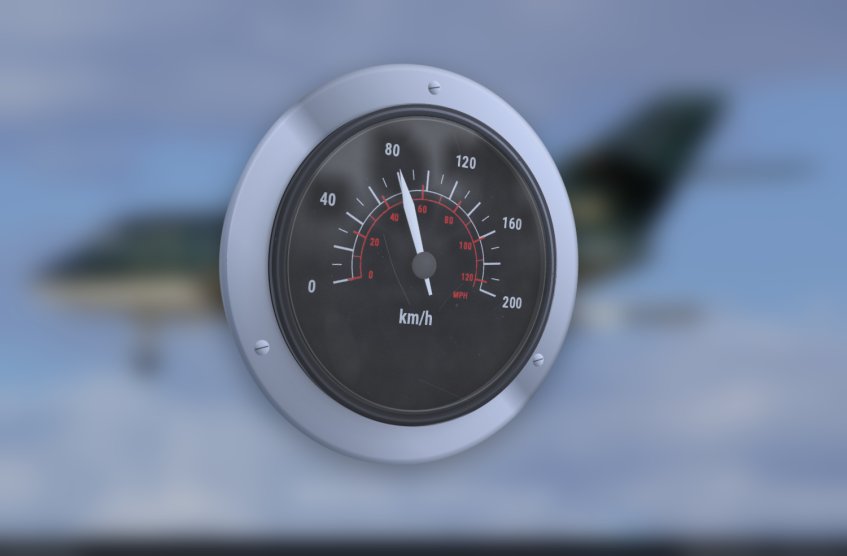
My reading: 80km/h
